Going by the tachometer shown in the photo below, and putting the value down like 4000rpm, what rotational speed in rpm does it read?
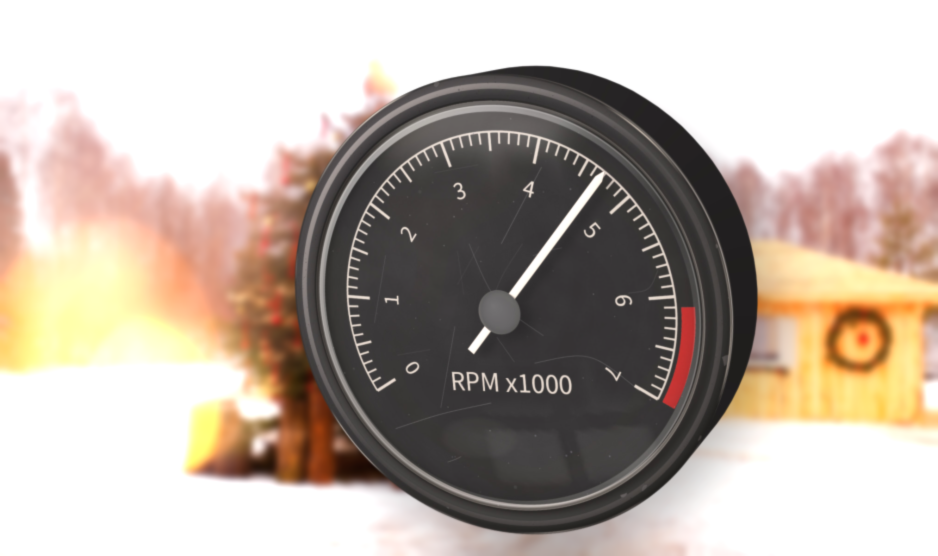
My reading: 4700rpm
